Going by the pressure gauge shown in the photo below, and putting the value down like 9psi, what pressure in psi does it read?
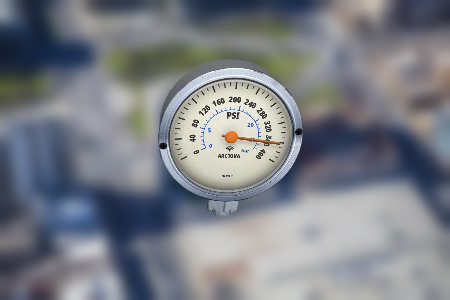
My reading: 360psi
